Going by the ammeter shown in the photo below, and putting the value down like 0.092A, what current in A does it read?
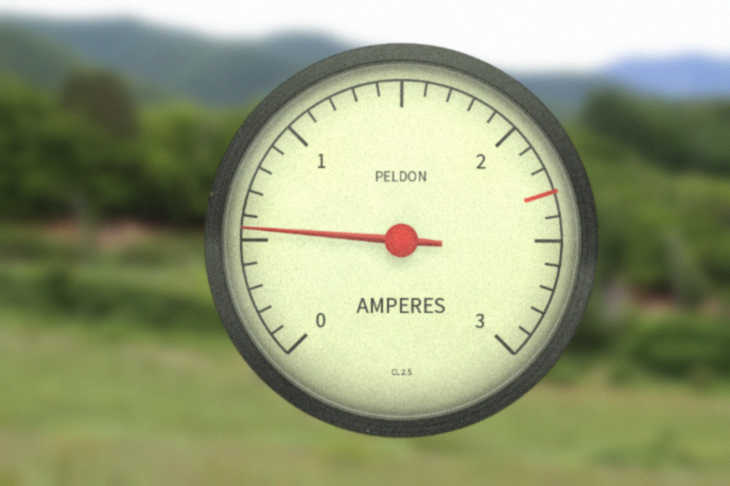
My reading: 0.55A
